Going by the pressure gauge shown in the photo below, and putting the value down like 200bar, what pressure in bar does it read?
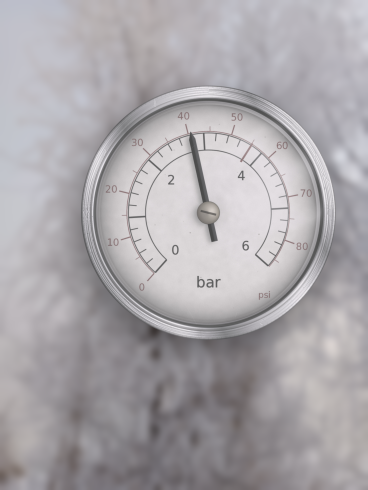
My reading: 2.8bar
